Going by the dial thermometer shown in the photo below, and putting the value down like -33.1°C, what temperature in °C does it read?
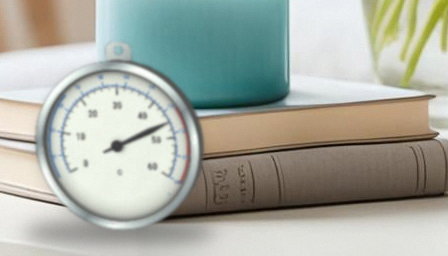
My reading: 46°C
